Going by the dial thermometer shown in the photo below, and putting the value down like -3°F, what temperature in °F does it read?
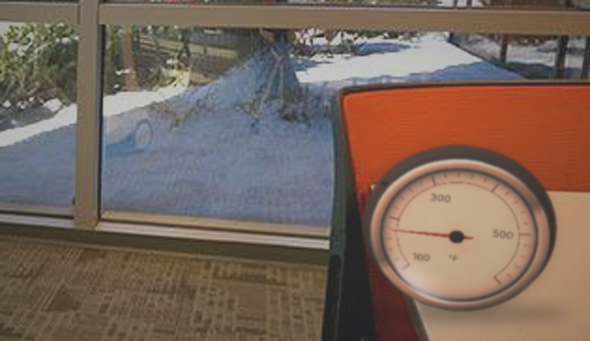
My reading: 180°F
